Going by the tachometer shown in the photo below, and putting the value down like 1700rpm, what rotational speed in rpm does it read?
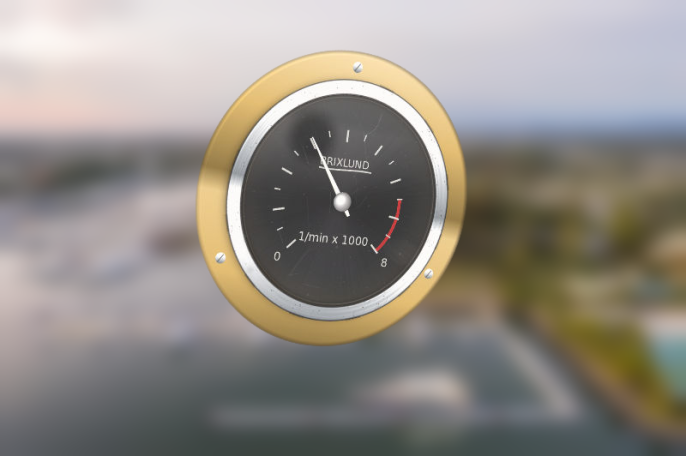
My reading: 3000rpm
